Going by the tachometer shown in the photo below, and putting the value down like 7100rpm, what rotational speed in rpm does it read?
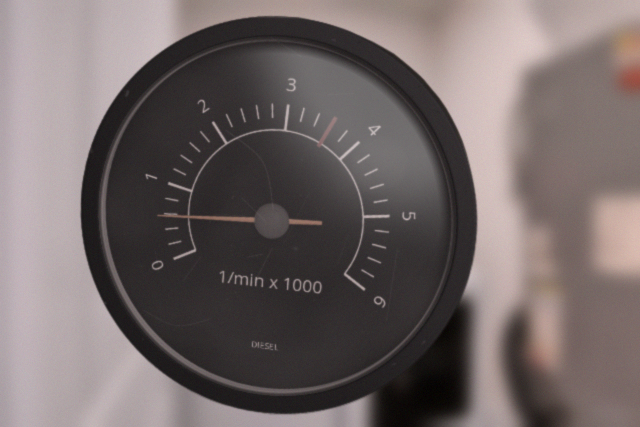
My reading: 600rpm
